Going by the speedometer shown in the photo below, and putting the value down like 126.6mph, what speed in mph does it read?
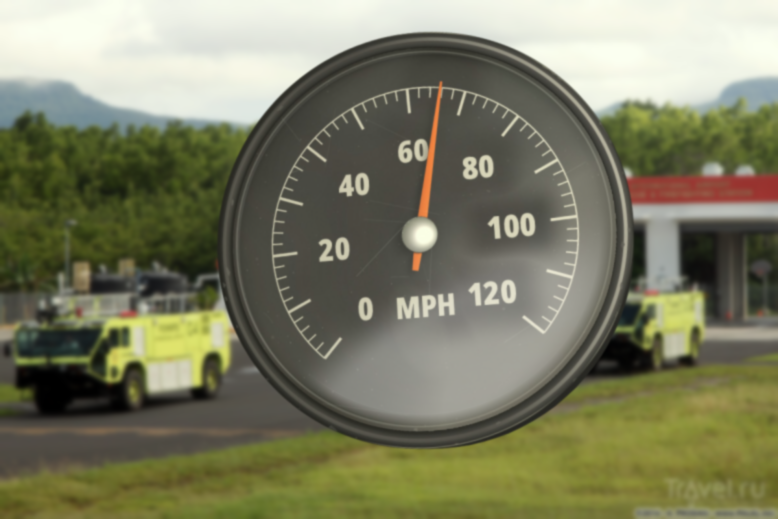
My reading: 66mph
